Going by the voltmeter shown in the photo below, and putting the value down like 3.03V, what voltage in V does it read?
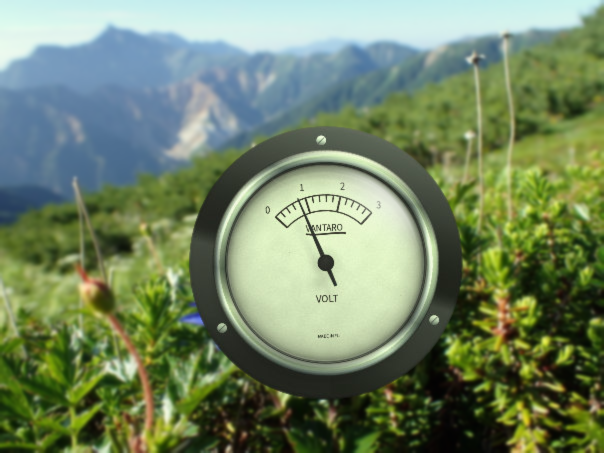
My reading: 0.8V
